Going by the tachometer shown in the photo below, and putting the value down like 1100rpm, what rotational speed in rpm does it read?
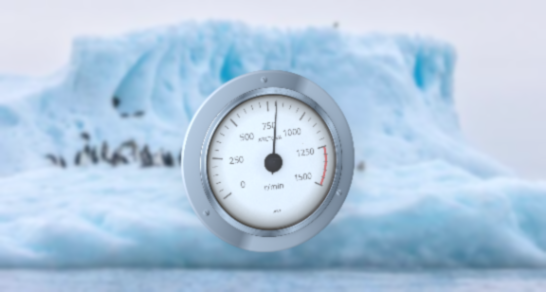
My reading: 800rpm
